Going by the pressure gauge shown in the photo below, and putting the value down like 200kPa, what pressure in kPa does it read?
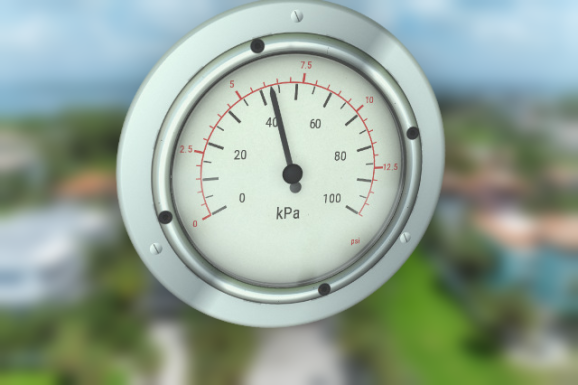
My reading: 42.5kPa
